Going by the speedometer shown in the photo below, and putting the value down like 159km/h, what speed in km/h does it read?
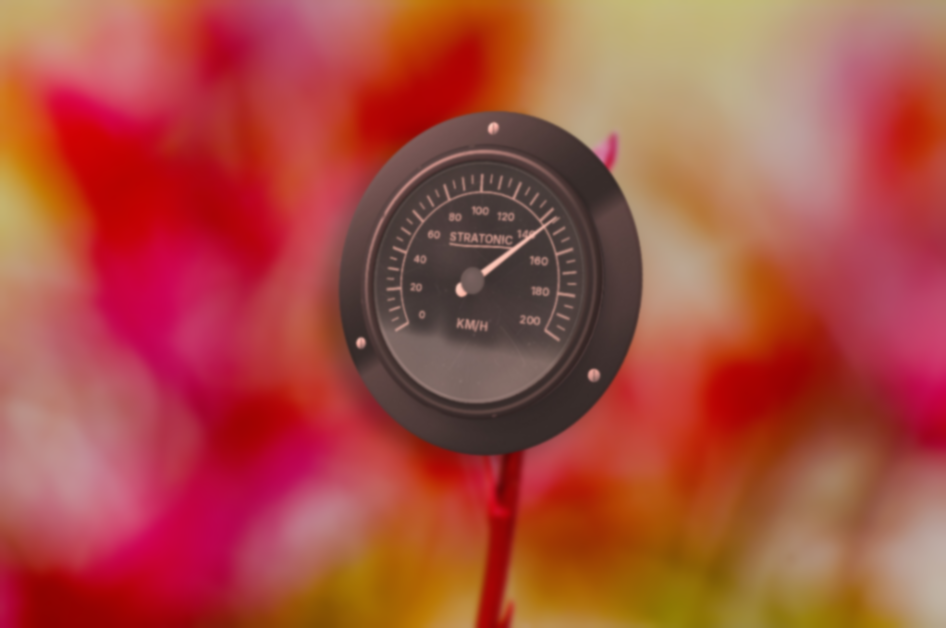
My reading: 145km/h
